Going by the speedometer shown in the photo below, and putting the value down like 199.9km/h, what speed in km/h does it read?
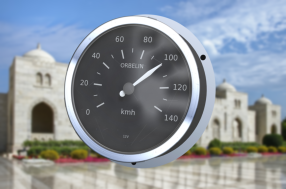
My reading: 100km/h
